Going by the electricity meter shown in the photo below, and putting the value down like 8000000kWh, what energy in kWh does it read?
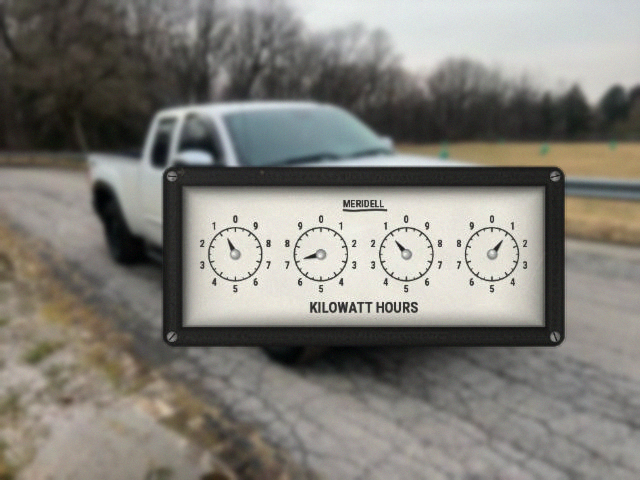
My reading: 711kWh
